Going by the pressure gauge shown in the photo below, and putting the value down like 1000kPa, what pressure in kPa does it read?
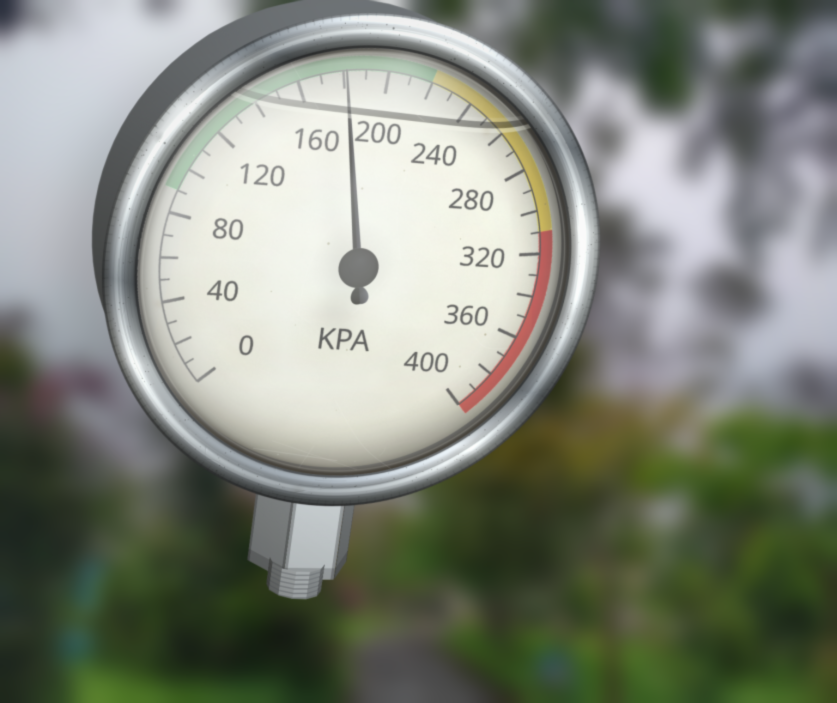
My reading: 180kPa
